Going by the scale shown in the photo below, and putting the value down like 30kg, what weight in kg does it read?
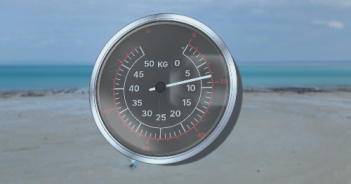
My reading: 8kg
